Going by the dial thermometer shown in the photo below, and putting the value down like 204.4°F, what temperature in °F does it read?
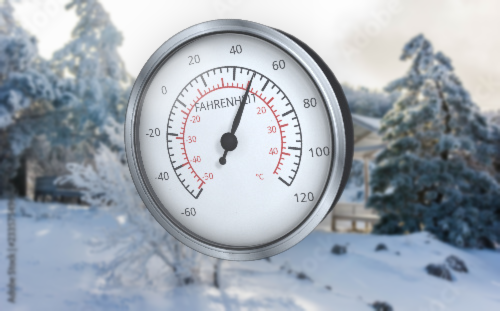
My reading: 52°F
